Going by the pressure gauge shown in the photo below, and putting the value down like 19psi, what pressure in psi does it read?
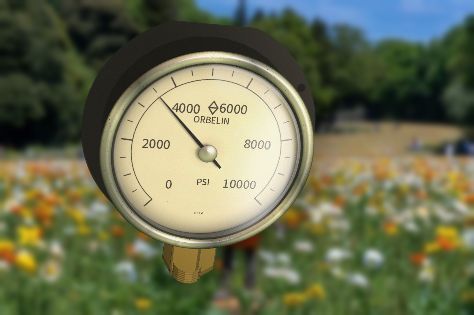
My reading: 3500psi
